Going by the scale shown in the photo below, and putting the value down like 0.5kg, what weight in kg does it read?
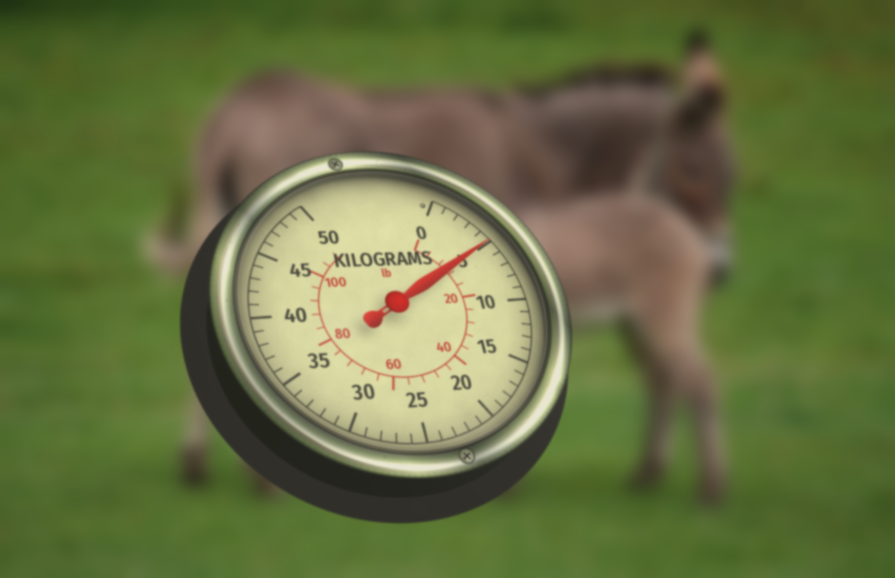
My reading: 5kg
